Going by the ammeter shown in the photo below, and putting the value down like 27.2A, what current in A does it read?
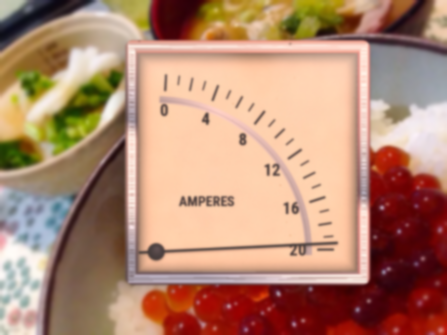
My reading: 19.5A
